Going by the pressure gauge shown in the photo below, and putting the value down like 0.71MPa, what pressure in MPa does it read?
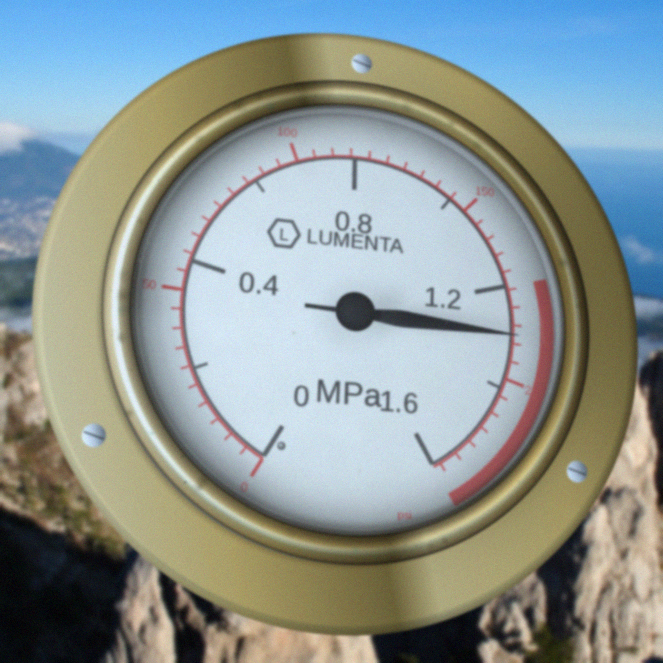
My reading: 1.3MPa
